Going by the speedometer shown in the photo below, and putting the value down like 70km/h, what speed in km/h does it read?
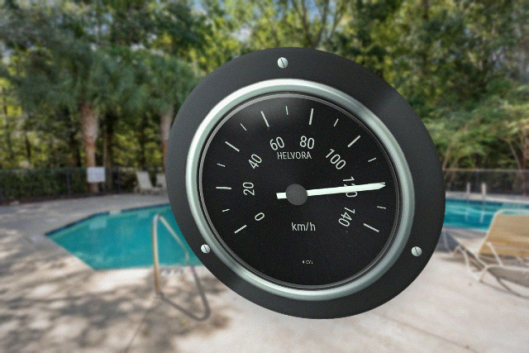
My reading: 120km/h
